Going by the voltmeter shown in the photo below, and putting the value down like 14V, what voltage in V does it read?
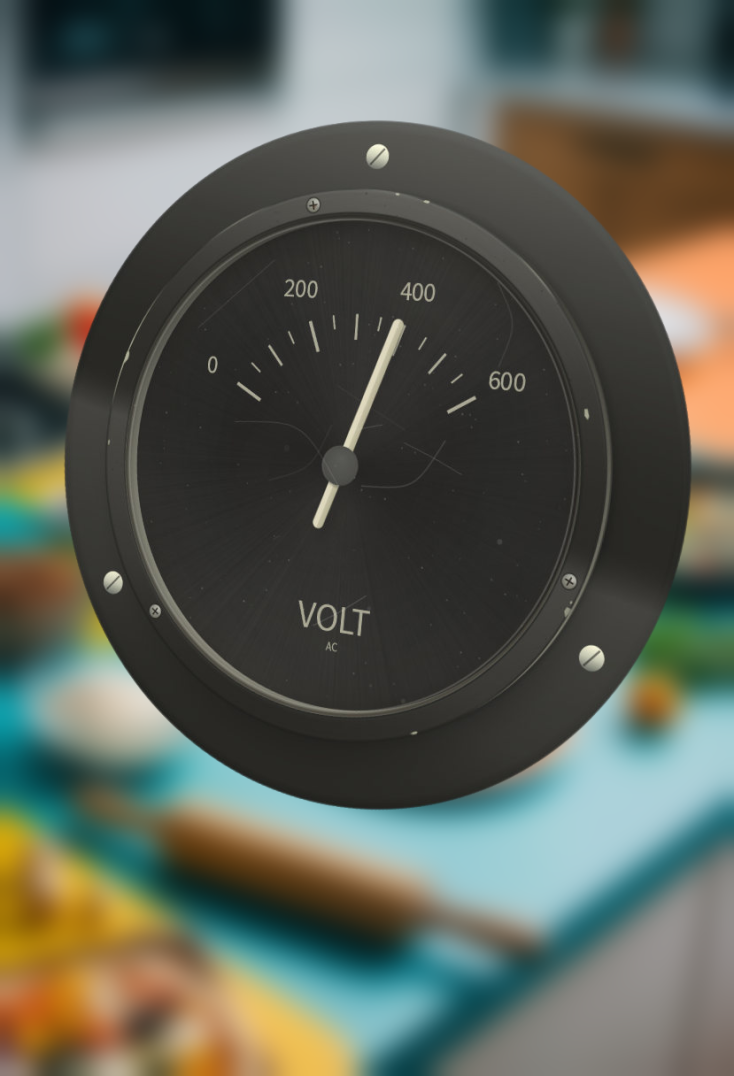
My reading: 400V
